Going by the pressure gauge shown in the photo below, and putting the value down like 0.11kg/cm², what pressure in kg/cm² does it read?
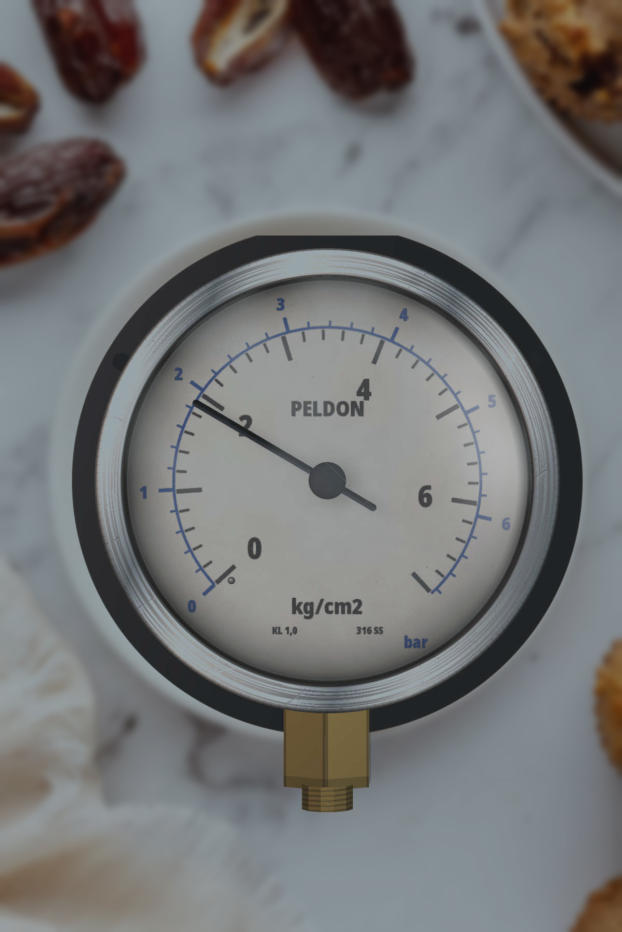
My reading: 1.9kg/cm²
